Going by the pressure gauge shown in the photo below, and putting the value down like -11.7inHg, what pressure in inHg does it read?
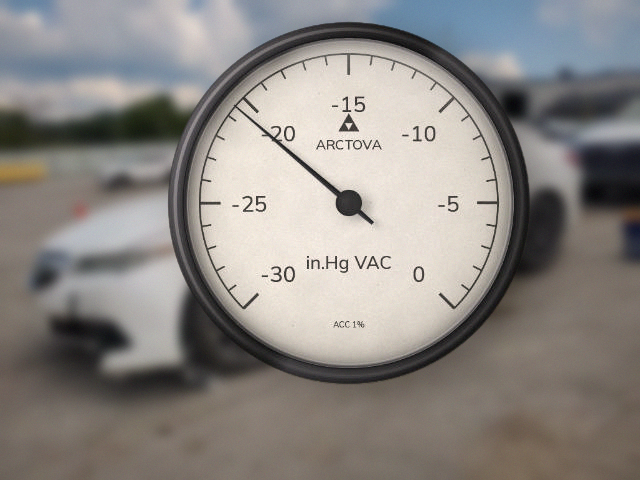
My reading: -20.5inHg
